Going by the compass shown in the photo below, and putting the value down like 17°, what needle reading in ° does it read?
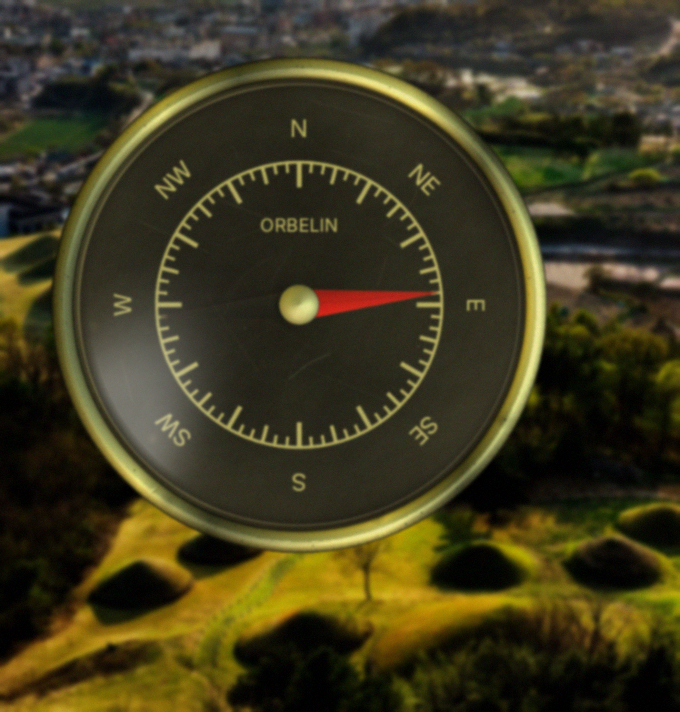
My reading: 85°
